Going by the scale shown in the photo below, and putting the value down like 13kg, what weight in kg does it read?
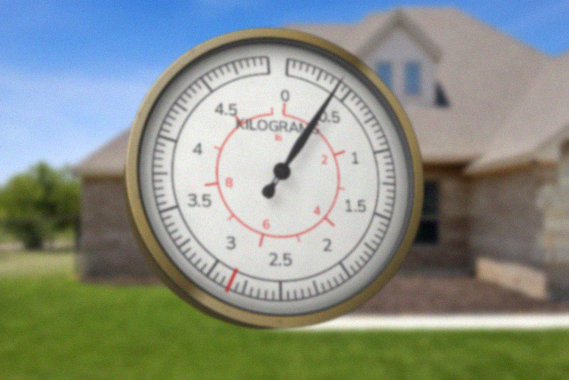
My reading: 0.4kg
